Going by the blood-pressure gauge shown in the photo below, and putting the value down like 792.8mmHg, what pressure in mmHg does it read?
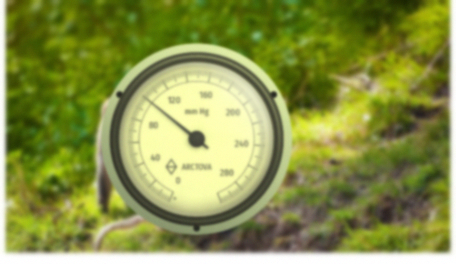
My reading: 100mmHg
